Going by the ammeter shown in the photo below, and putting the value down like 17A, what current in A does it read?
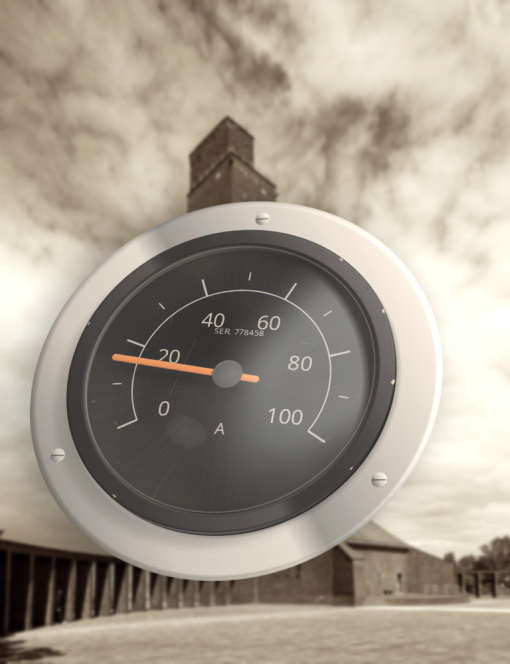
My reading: 15A
